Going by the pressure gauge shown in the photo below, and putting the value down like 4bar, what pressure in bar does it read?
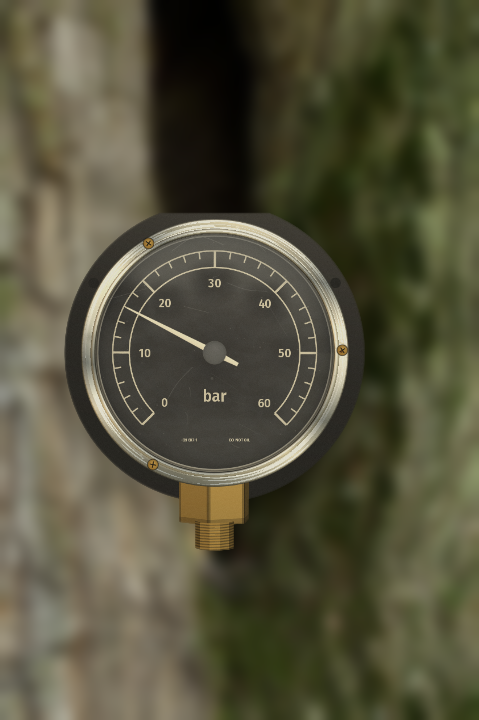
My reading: 16bar
